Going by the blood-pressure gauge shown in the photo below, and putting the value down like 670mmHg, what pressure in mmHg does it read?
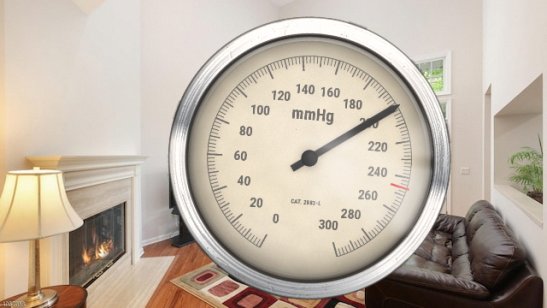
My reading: 200mmHg
